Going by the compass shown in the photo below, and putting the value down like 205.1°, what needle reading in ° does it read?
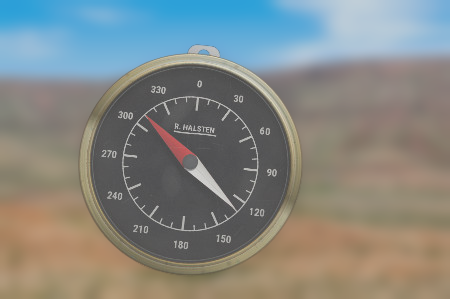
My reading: 310°
